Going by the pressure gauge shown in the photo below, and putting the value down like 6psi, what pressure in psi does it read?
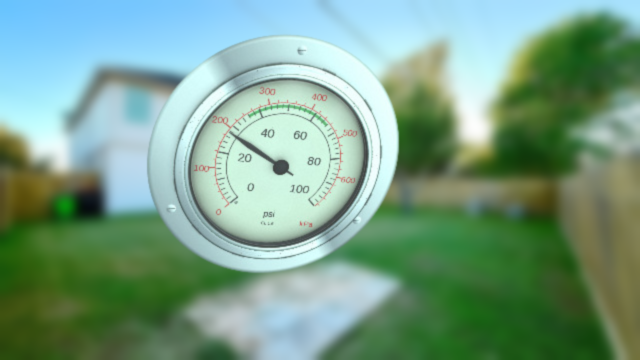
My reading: 28psi
